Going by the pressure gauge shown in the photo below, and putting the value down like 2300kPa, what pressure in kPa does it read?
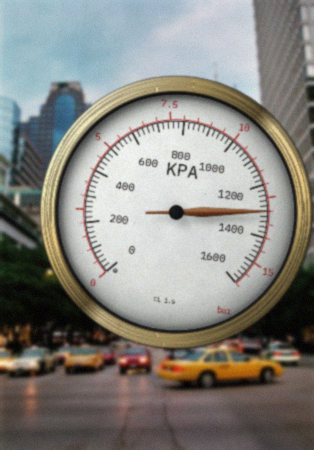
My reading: 1300kPa
